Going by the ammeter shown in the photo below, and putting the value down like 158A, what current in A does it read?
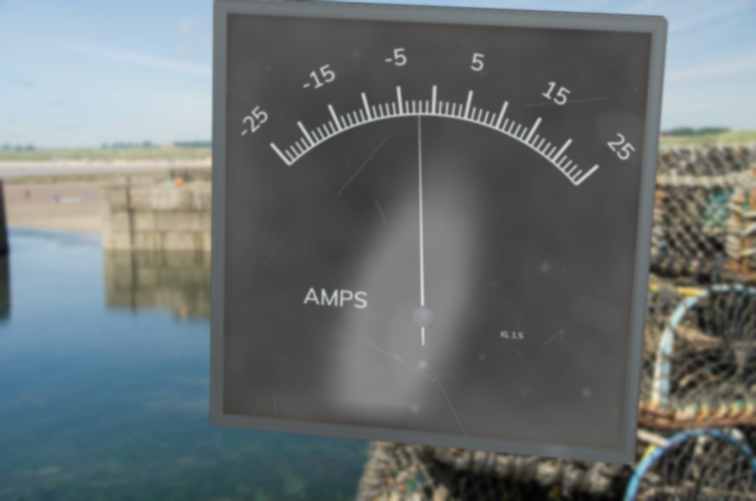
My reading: -2A
